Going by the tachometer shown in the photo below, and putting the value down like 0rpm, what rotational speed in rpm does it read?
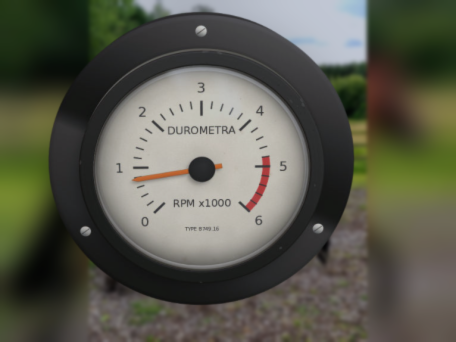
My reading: 800rpm
